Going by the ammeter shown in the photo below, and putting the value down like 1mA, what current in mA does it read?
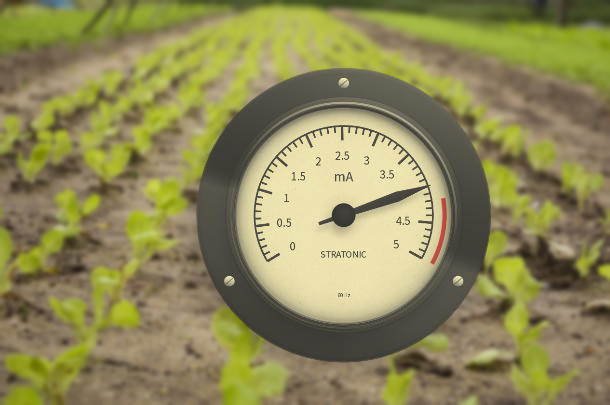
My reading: 4mA
